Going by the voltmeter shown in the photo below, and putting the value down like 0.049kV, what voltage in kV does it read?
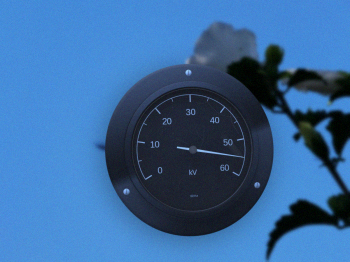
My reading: 55kV
